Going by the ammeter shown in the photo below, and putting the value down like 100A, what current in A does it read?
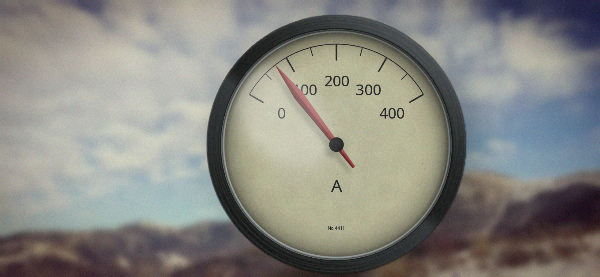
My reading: 75A
